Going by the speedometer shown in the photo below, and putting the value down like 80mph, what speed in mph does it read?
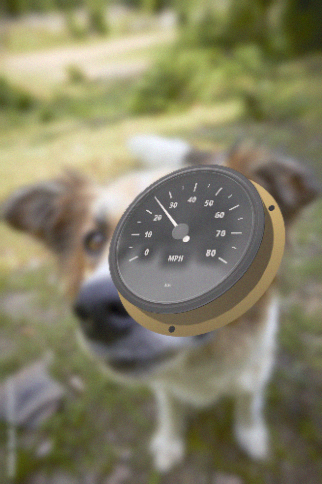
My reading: 25mph
